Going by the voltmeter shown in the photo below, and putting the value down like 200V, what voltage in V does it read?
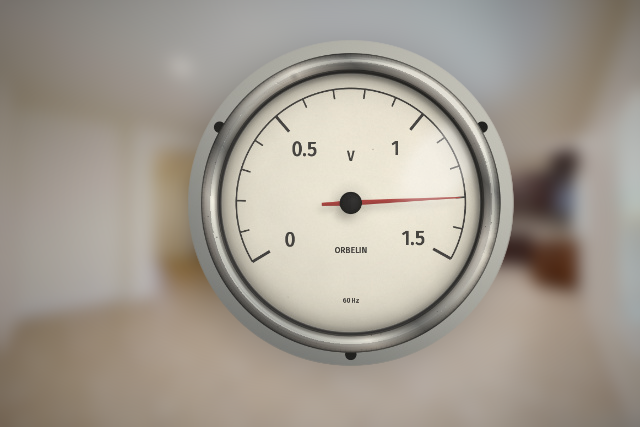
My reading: 1.3V
